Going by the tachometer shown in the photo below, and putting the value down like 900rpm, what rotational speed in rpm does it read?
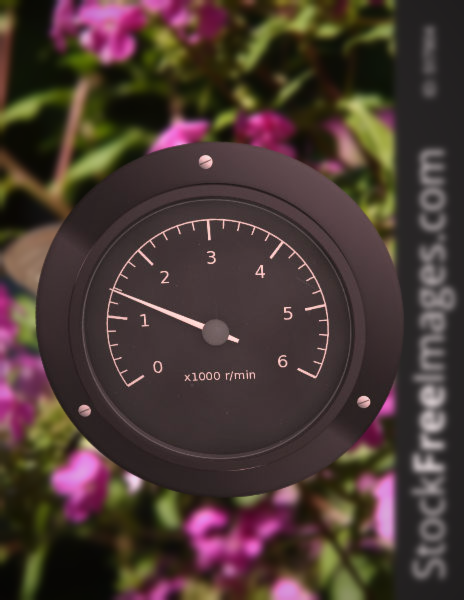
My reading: 1400rpm
